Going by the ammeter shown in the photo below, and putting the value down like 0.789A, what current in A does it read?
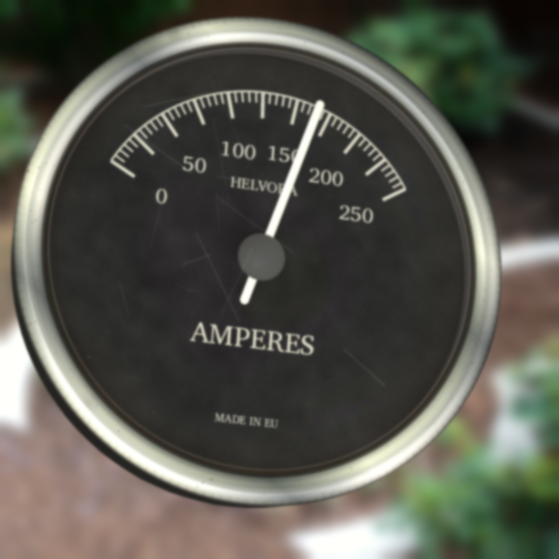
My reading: 165A
